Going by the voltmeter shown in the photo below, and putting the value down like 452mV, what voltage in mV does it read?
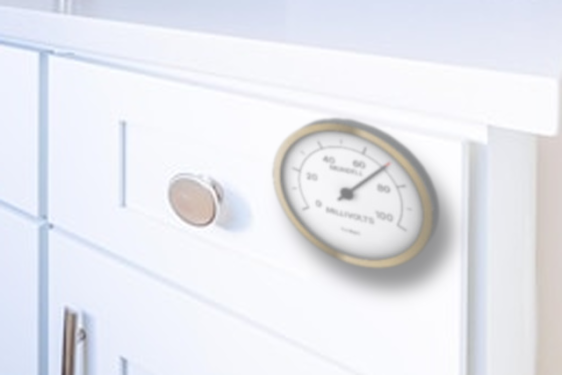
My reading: 70mV
